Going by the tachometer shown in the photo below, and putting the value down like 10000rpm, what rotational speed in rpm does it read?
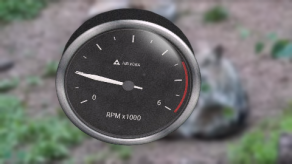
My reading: 1000rpm
